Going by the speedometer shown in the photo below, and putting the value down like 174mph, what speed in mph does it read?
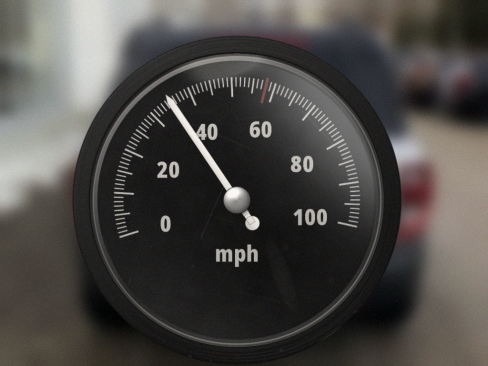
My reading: 35mph
